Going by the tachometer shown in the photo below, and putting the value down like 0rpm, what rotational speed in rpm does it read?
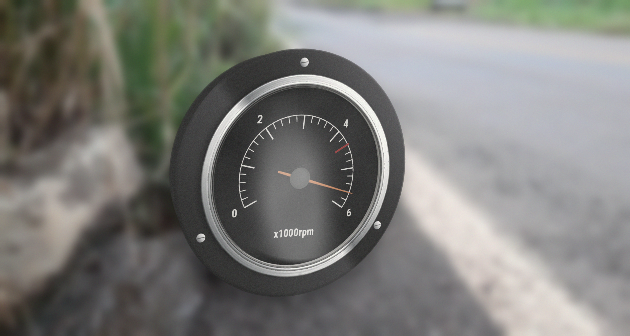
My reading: 5600rpm
